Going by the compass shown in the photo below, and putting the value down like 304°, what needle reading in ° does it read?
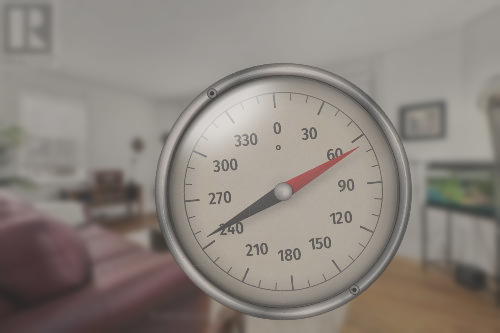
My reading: 65°
